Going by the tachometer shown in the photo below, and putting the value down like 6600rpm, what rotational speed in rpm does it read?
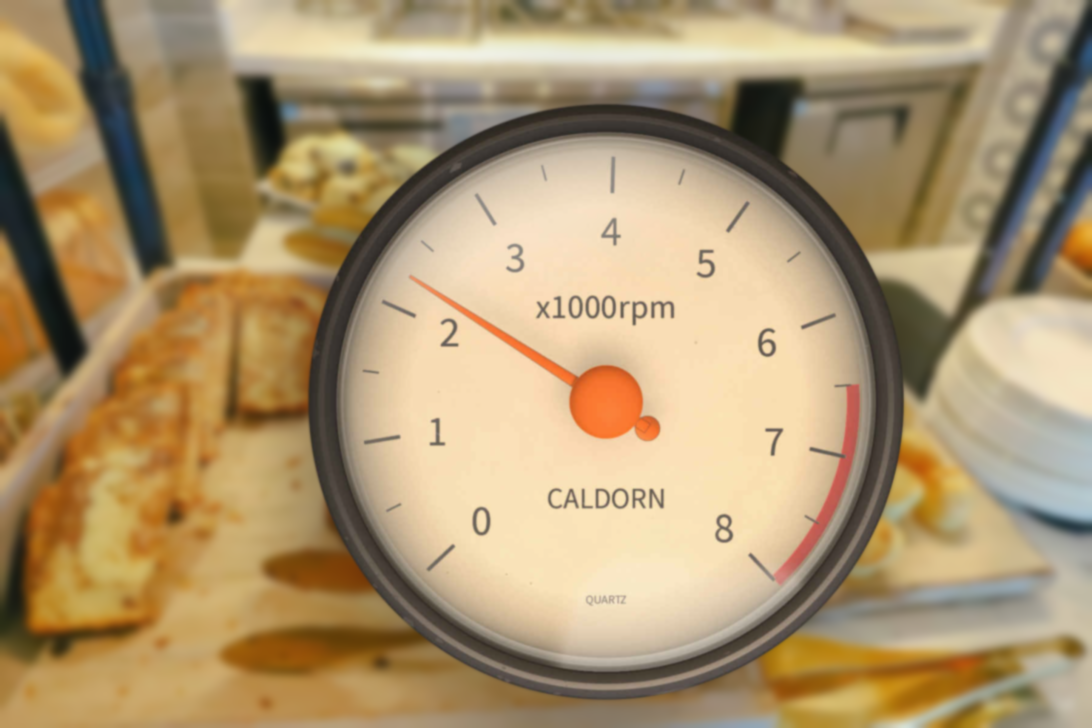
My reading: 2250rpm
